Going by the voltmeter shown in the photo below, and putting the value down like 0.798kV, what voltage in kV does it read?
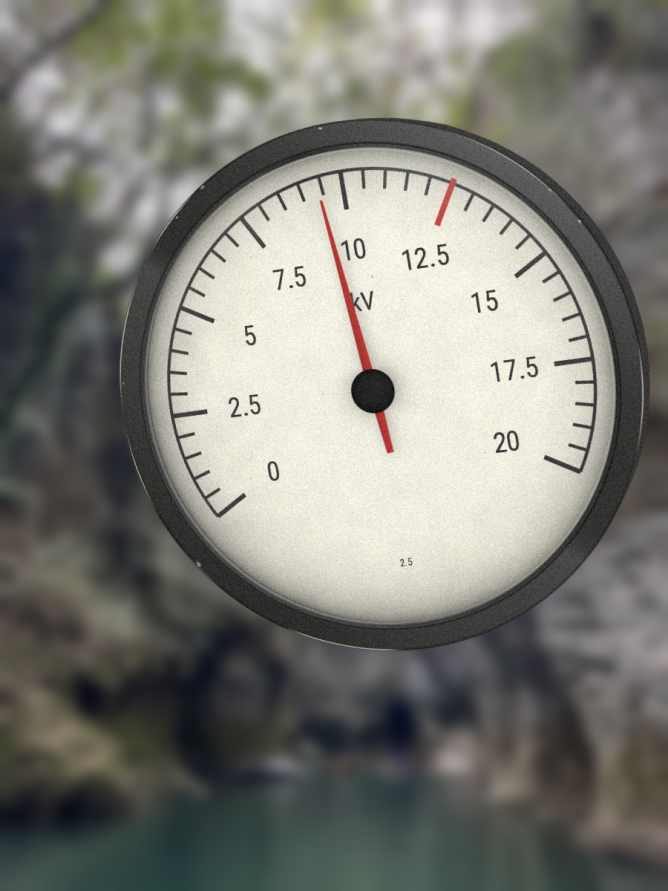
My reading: 9.5kV
